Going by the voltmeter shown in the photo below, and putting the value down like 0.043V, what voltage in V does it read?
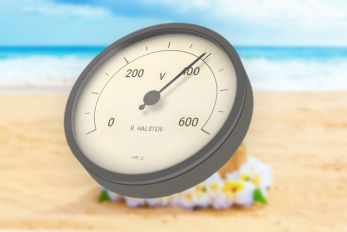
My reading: 400V
